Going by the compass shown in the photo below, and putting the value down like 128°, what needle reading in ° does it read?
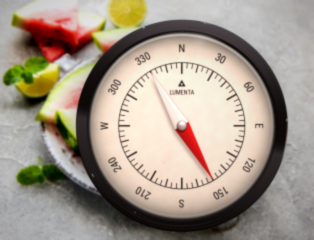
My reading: 150°
